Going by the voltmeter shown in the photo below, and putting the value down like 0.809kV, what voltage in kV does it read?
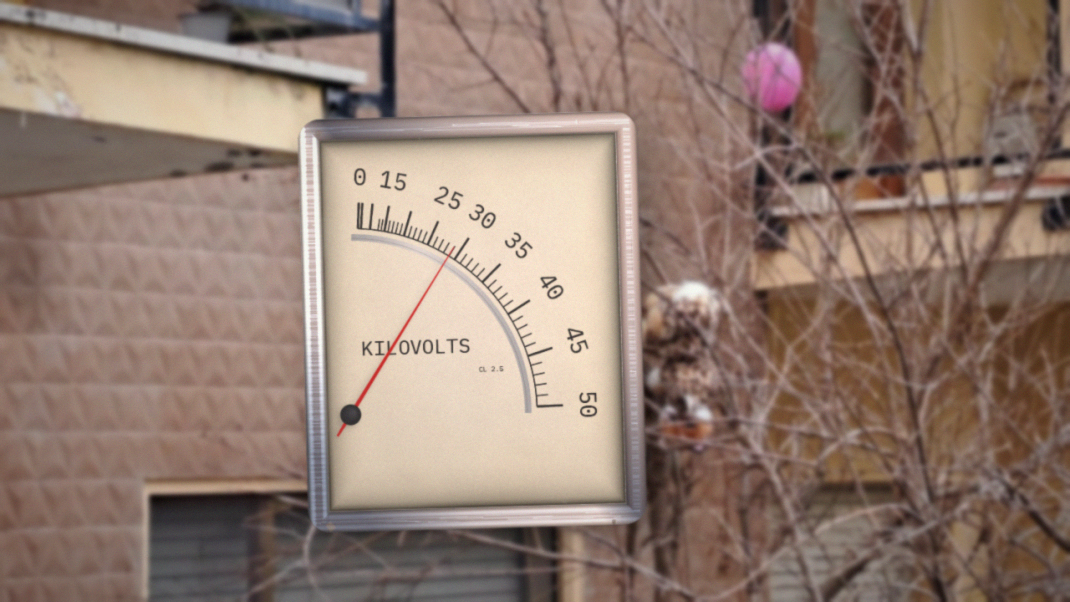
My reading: 29kV
